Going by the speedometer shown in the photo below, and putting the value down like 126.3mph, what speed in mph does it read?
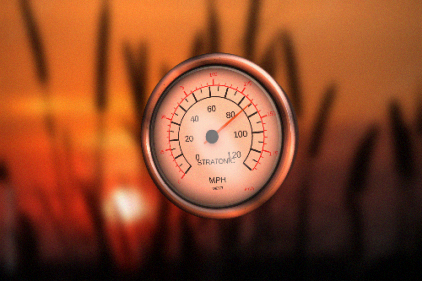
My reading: 85mph
